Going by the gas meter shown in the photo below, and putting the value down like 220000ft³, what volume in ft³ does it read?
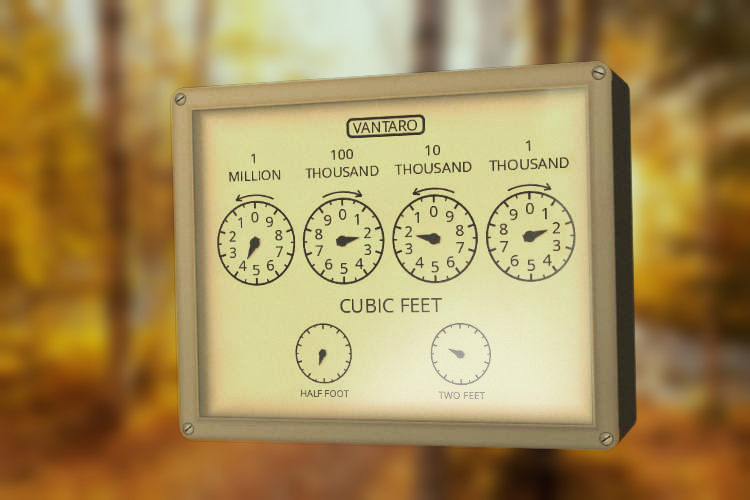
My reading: 422200ft³
